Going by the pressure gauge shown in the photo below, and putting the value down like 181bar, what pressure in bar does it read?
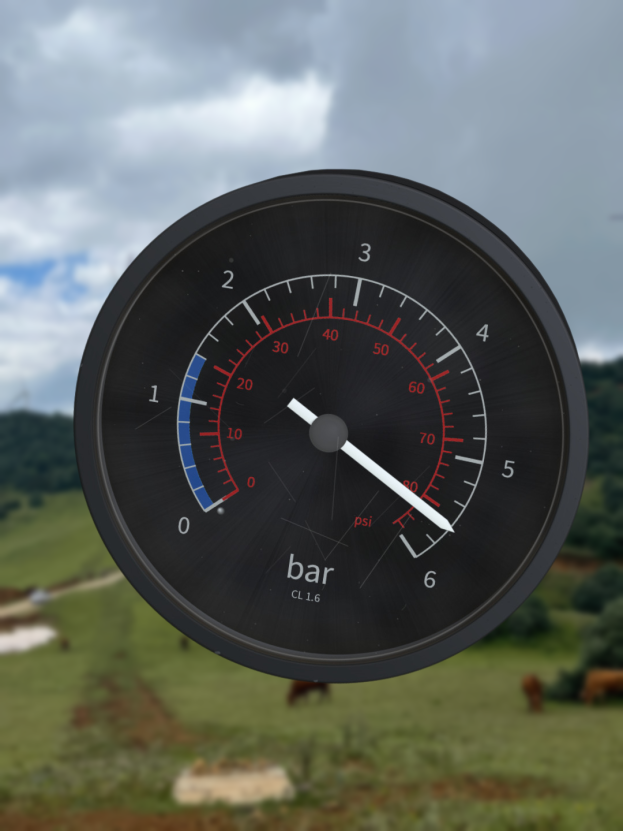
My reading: 5.6bar
